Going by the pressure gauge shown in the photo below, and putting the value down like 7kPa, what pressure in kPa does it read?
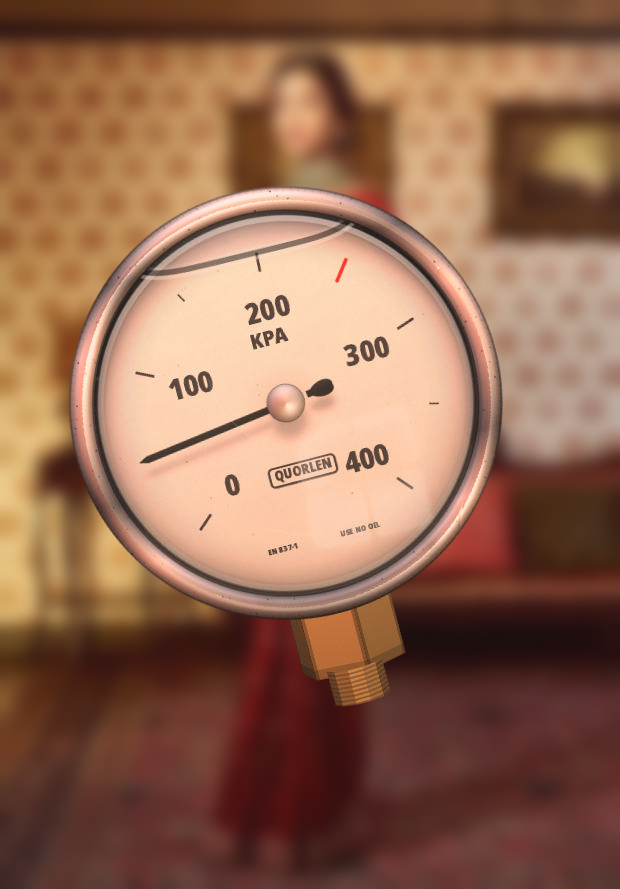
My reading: 50kPa
